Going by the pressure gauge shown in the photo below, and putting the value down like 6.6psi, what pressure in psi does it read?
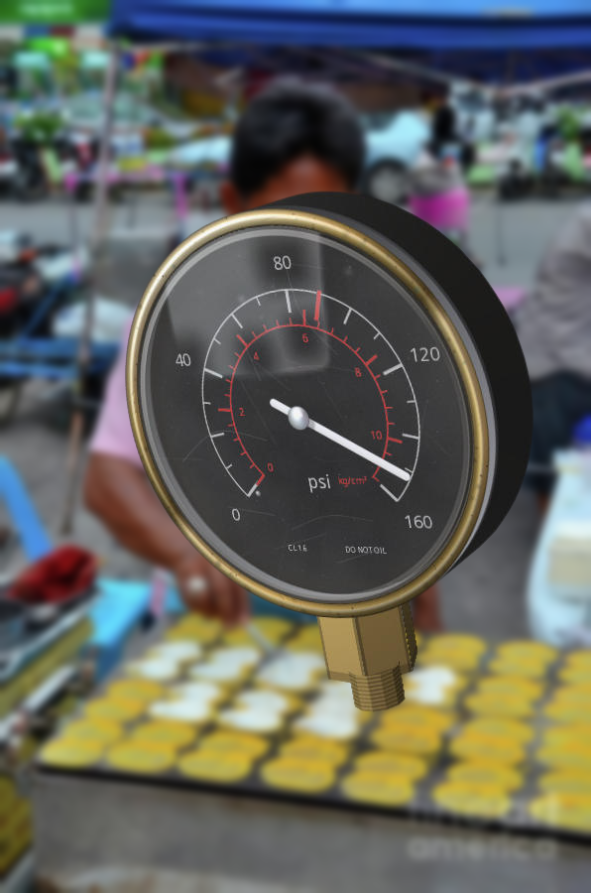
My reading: 150psi
